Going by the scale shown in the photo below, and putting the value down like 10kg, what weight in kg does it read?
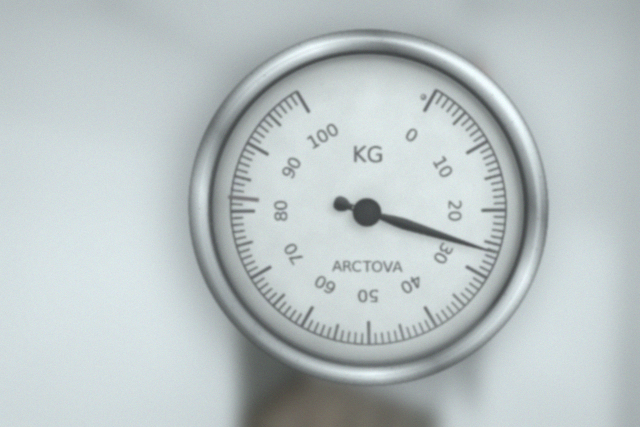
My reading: 26kg
